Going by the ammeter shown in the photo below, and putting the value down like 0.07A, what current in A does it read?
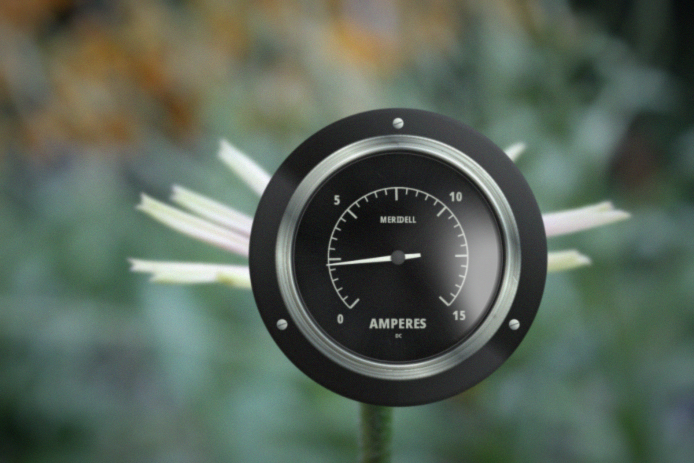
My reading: 2.25A
